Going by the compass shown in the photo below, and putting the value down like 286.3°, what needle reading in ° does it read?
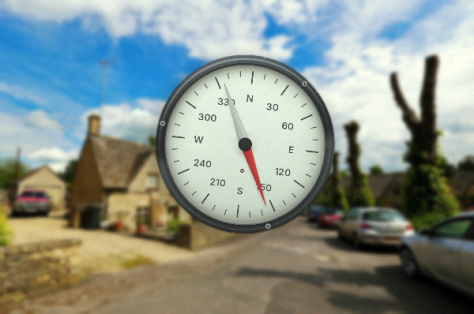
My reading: 155°
